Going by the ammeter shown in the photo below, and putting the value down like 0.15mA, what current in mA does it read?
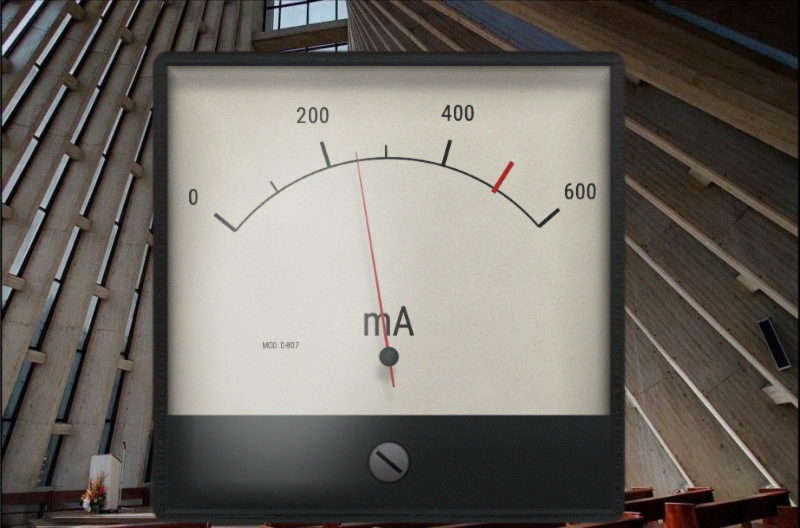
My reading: 250mA
